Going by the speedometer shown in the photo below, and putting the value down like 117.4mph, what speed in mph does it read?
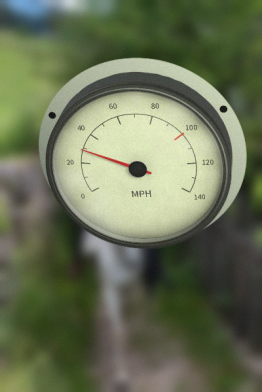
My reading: 30mph
